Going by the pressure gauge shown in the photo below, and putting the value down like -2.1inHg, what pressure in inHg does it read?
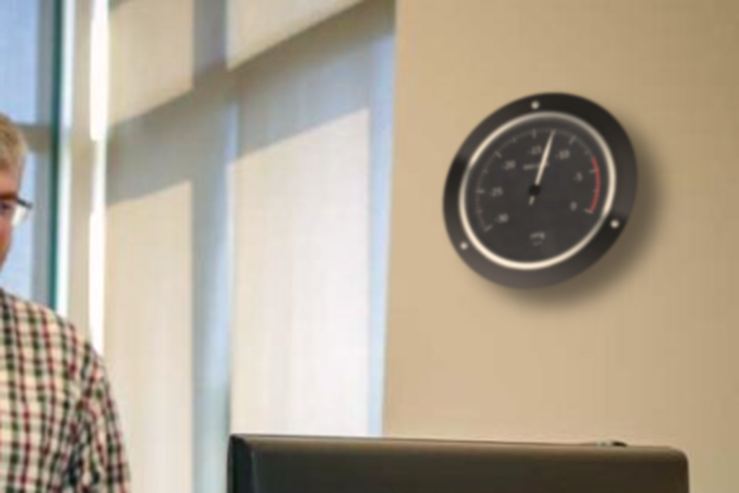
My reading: -12.5inHg
